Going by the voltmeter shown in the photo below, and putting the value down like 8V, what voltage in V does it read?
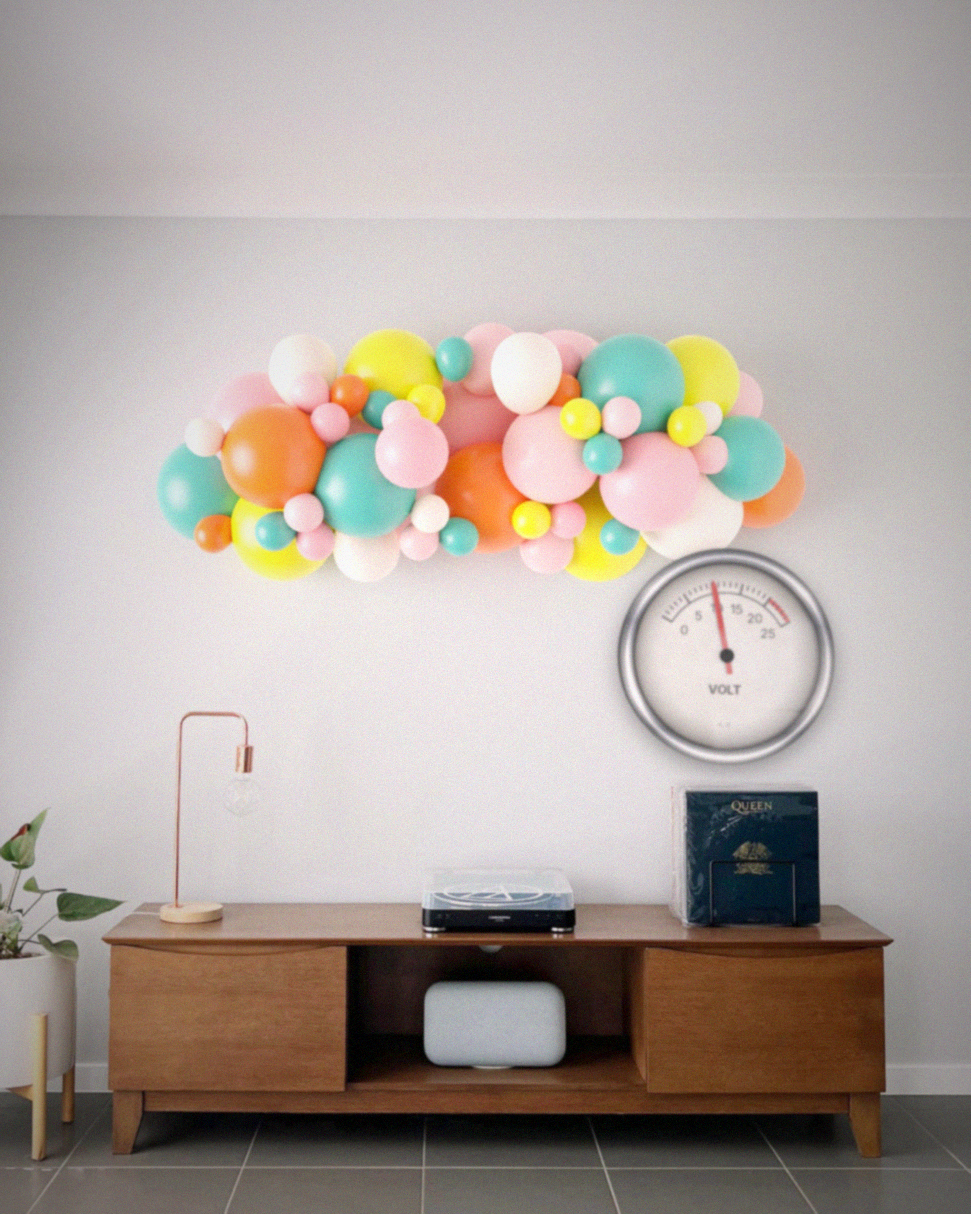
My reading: 10V
